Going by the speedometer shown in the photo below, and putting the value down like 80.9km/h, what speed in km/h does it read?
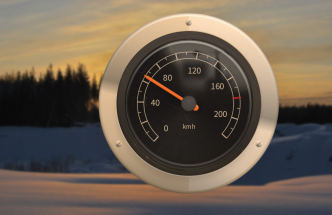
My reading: 65km/h
